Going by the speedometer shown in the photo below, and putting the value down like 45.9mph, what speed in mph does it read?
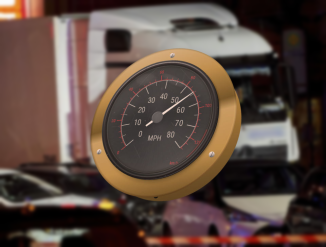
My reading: 55mph
